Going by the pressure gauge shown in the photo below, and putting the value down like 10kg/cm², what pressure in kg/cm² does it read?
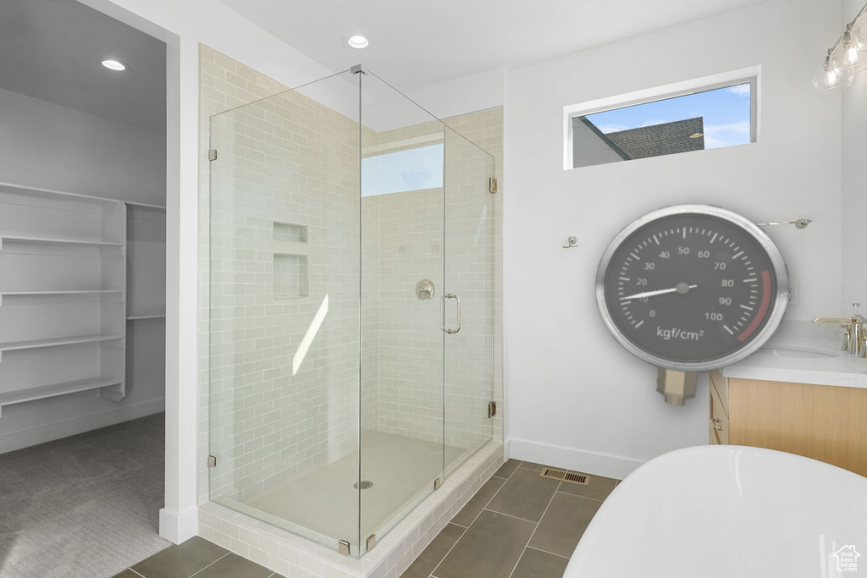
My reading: 12kg/cm²
